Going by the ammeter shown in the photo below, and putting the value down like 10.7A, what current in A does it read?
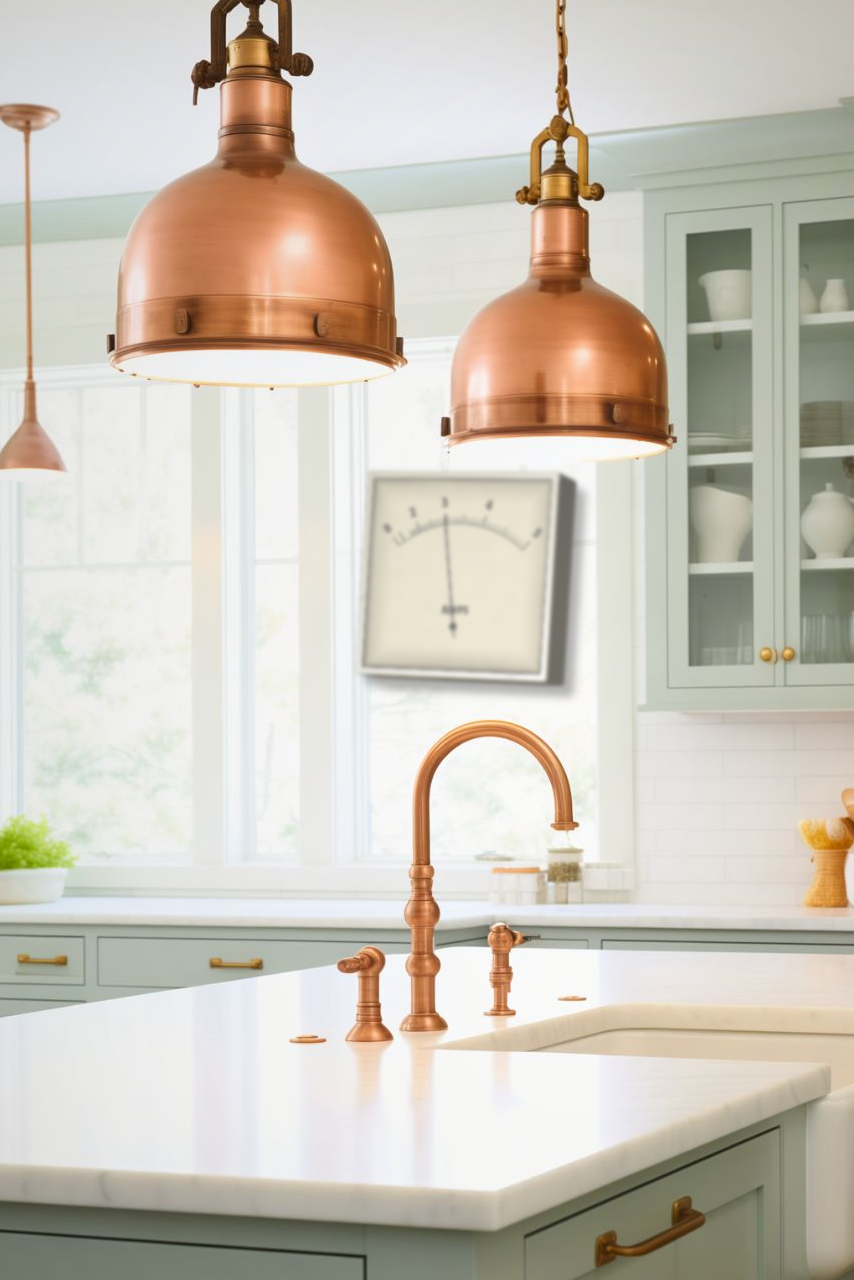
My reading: 3A
